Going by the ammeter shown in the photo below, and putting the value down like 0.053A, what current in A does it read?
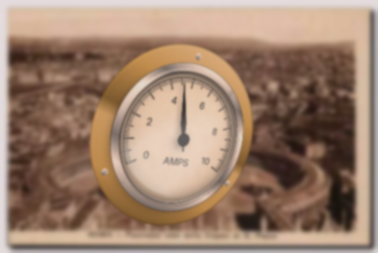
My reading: 4.5A
